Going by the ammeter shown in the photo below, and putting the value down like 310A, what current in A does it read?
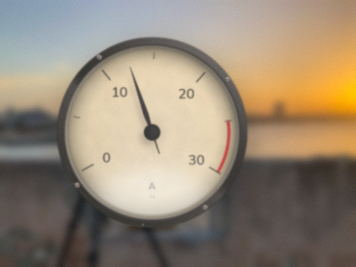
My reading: 12.5A
